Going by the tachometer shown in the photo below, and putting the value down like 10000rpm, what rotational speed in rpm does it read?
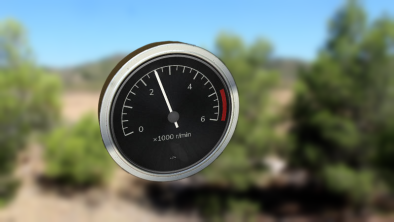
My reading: 2500rpm
